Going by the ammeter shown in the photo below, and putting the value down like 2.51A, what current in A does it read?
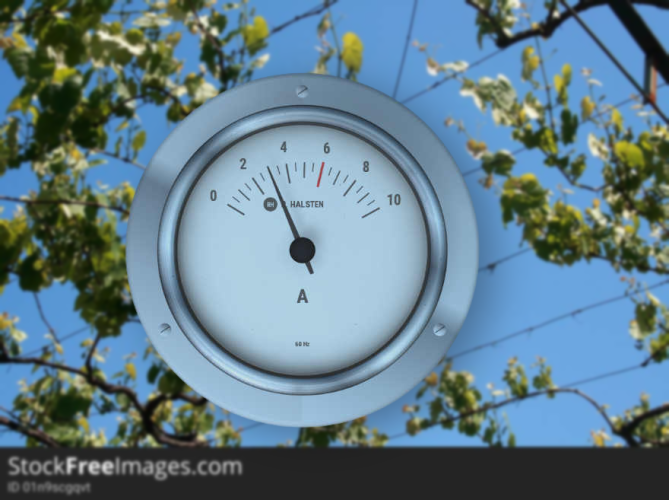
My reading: 3A
